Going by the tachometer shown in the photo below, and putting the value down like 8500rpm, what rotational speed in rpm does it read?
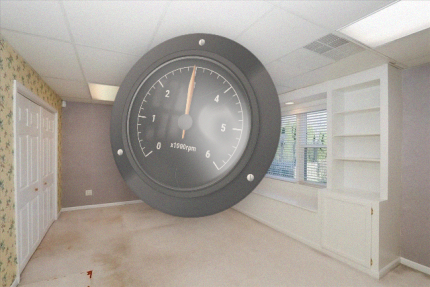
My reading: 3000rpm
